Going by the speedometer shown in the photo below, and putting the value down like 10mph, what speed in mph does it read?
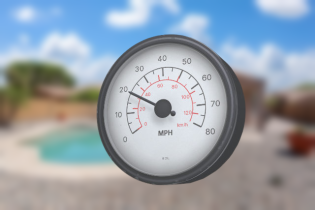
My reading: 20mph
